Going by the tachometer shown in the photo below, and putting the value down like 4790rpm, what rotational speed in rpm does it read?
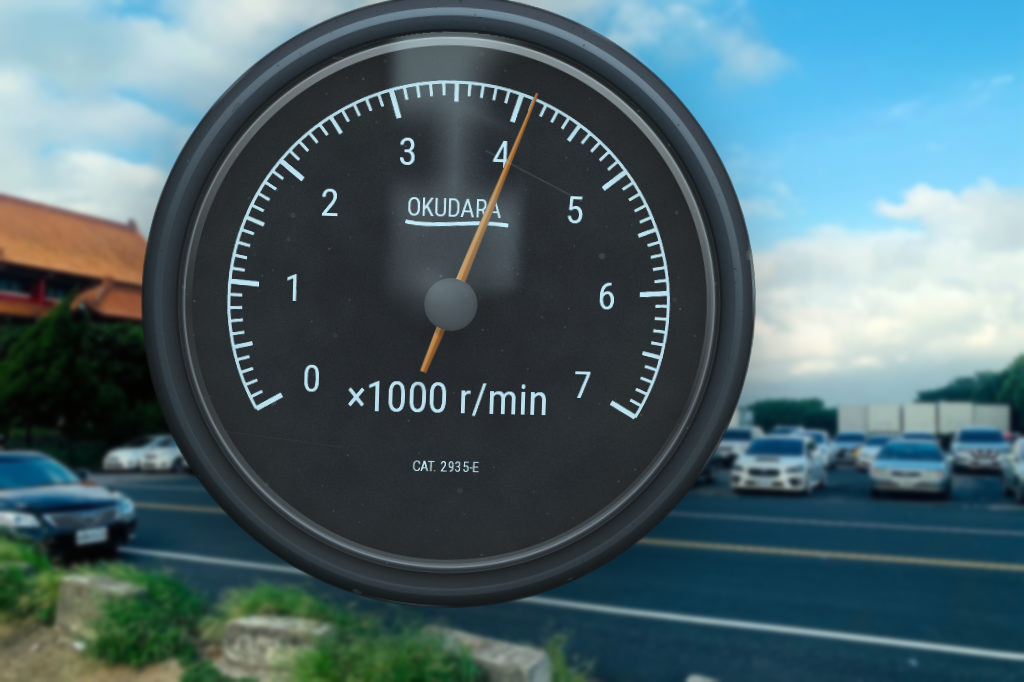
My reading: 4100rpm
